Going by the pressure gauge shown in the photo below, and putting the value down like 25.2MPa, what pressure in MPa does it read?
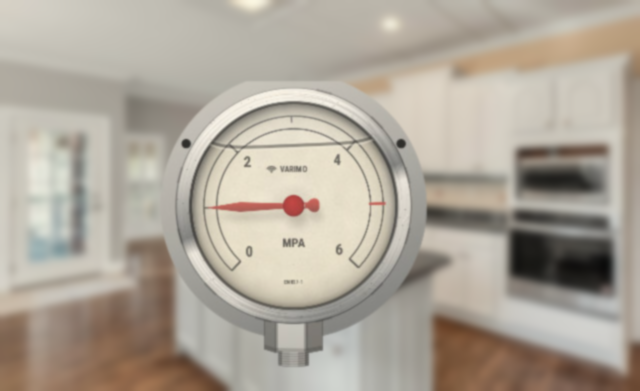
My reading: 1MPa
